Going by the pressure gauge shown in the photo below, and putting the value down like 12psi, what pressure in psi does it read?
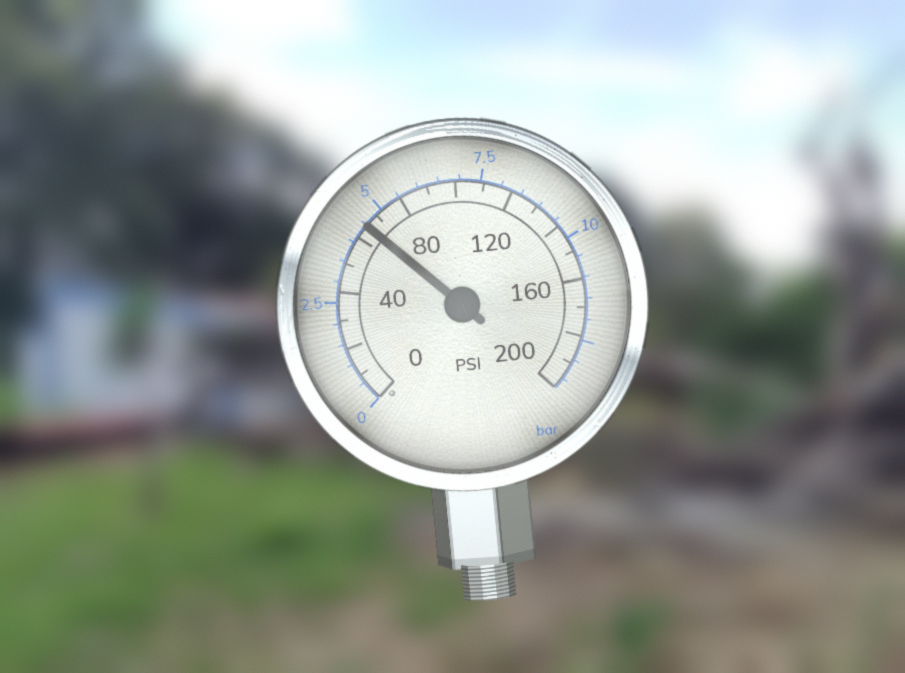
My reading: 65psi
